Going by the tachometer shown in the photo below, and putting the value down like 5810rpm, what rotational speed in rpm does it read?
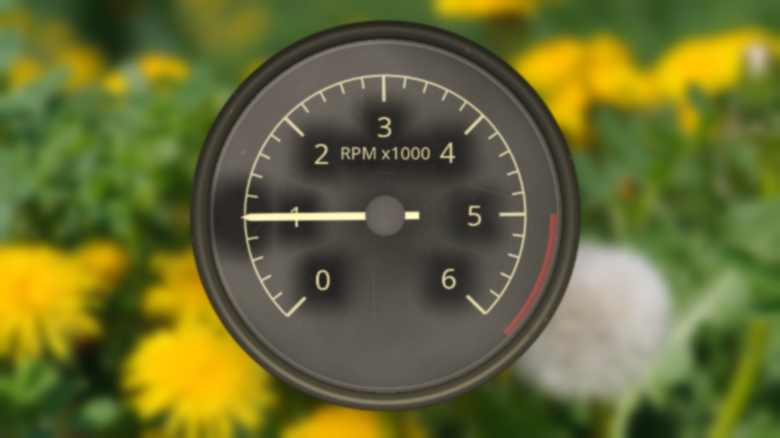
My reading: 1000rpm
